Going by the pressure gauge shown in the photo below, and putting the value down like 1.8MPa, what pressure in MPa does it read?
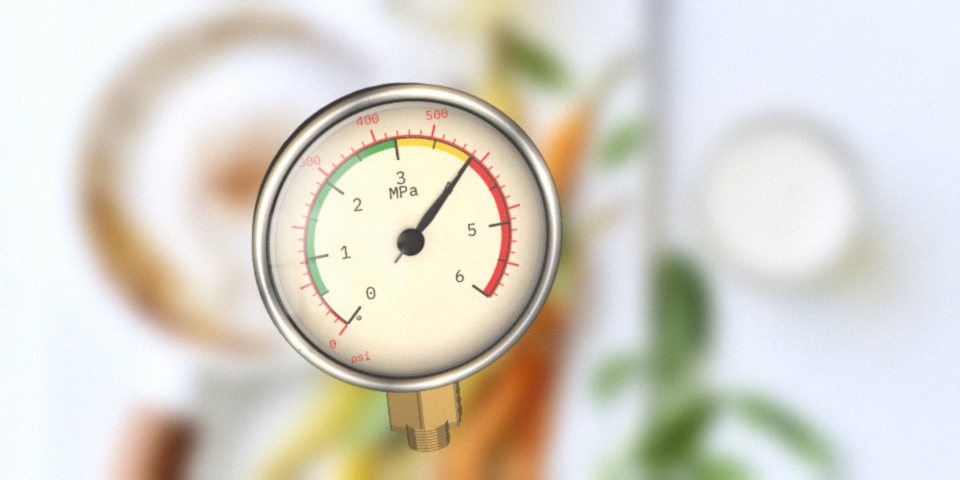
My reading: 4MPa
